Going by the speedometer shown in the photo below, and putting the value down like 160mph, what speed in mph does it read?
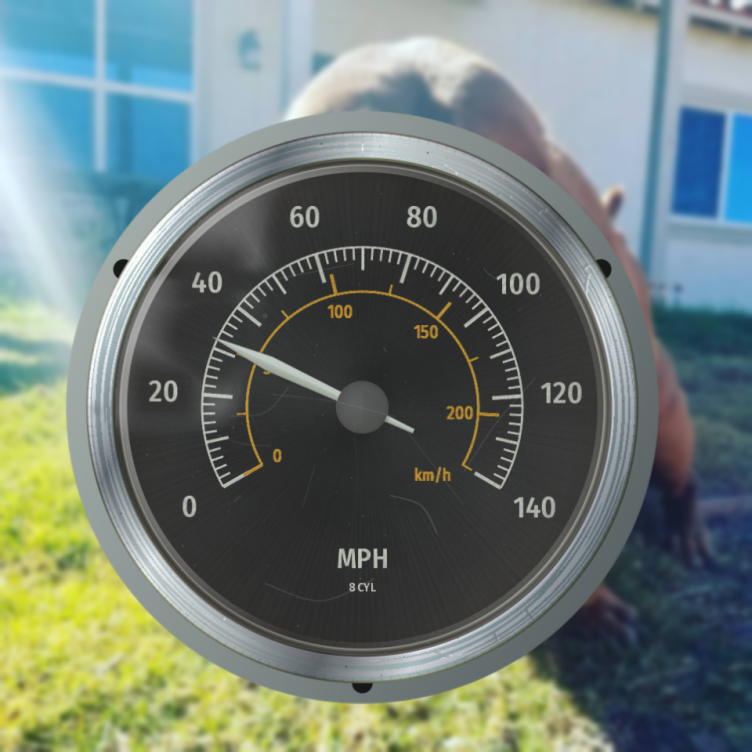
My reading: 32mph
